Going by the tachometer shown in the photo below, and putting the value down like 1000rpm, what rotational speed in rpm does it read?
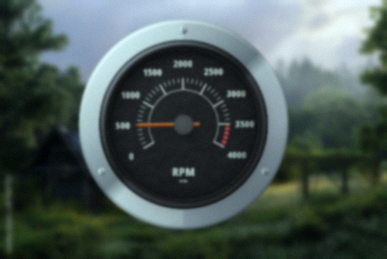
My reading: 500rpm
